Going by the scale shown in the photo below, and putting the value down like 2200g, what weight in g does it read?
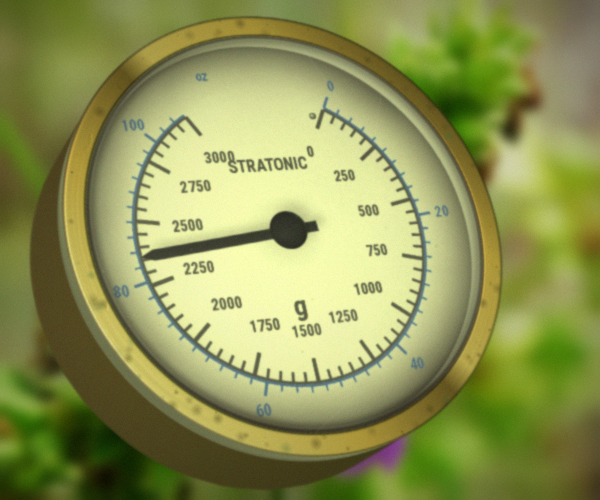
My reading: 2350g
